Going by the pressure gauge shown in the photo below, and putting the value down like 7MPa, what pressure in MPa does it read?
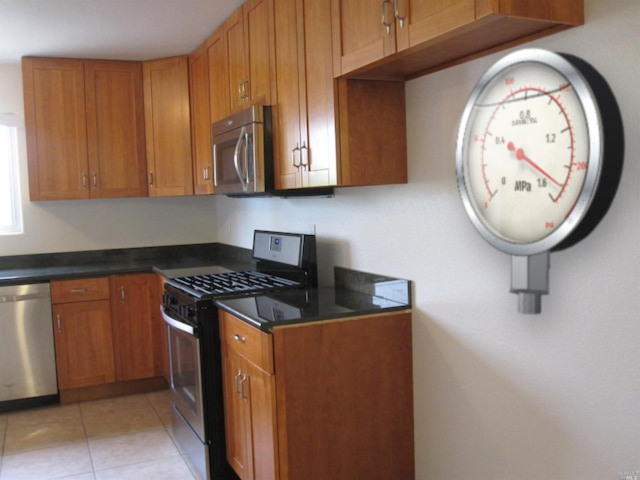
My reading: 1.5MPa
